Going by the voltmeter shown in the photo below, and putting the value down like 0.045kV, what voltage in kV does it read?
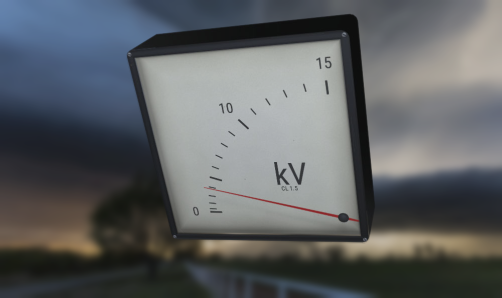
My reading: 4kV
